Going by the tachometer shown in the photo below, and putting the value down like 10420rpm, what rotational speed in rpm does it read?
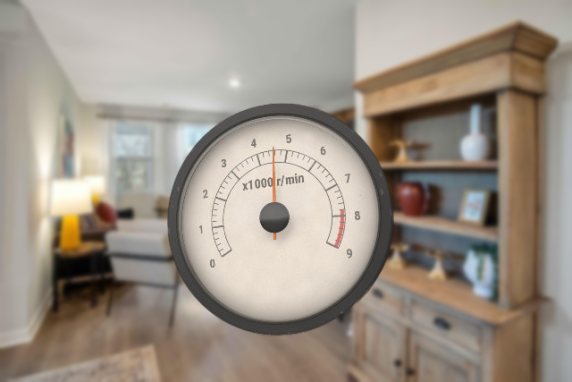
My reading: 4600rpm
